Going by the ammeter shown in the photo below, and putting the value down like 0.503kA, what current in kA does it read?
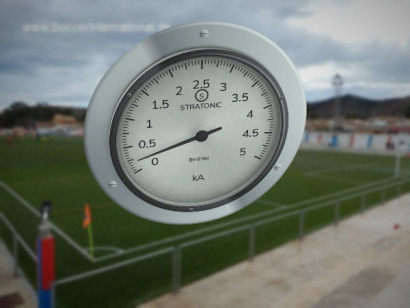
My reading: 0.25kA
